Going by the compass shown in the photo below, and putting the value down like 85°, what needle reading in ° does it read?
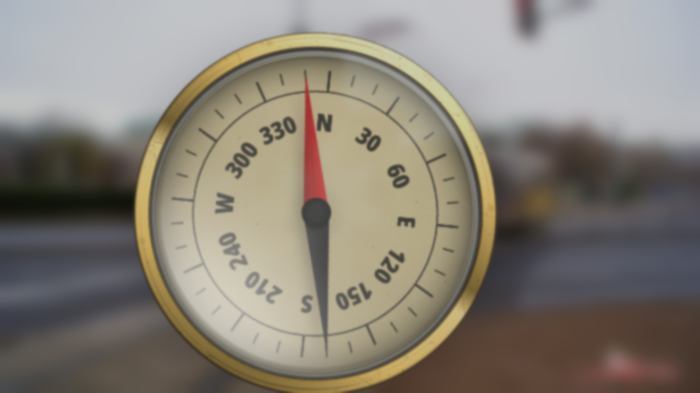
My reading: 350°
